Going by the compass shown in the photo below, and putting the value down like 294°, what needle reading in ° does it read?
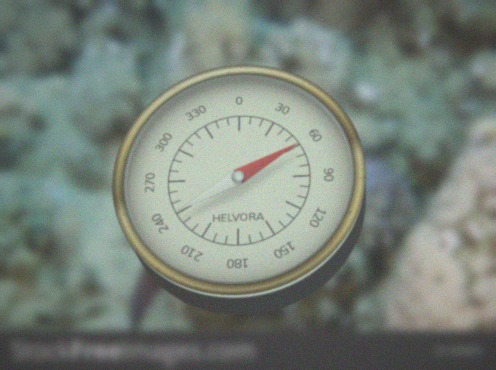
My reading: 60°
